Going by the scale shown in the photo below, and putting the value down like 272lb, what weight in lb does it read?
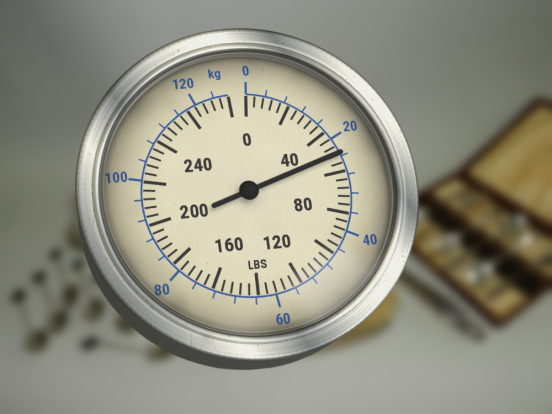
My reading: 52lb
